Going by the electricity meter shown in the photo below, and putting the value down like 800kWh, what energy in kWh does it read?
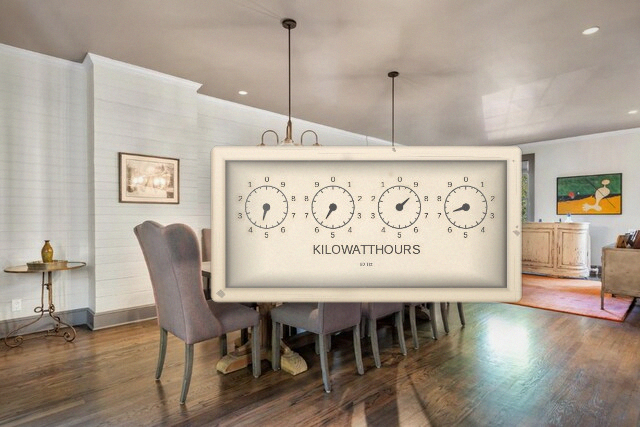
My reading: 4587kWh
